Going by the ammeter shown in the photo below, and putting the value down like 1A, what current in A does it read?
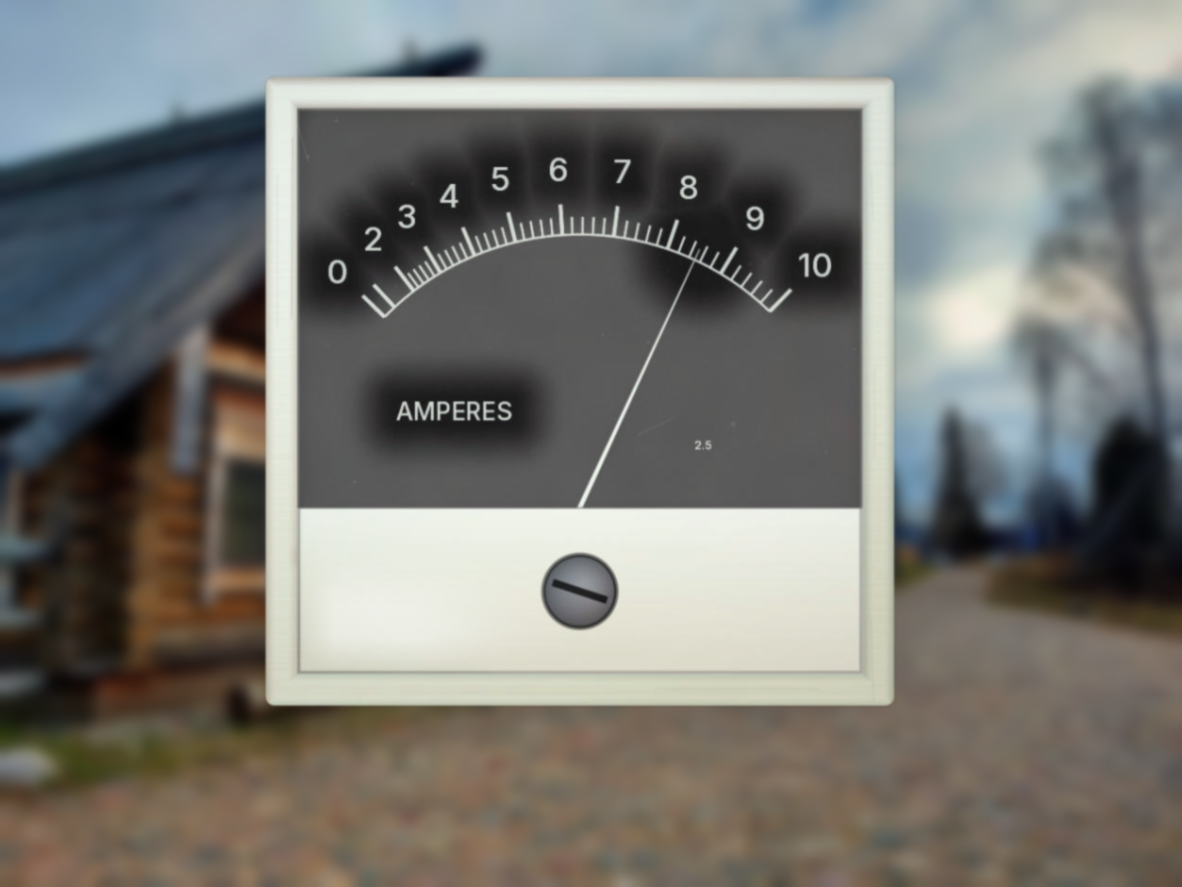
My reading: 8.5A
